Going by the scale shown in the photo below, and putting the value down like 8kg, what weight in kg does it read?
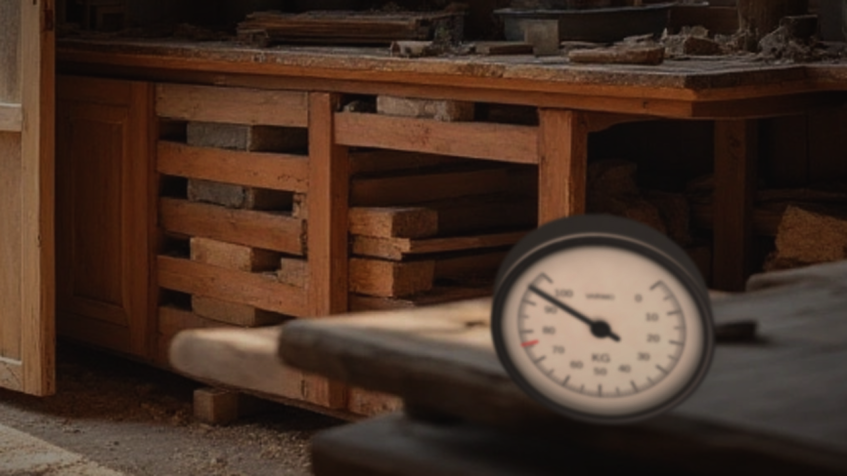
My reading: 95kg
